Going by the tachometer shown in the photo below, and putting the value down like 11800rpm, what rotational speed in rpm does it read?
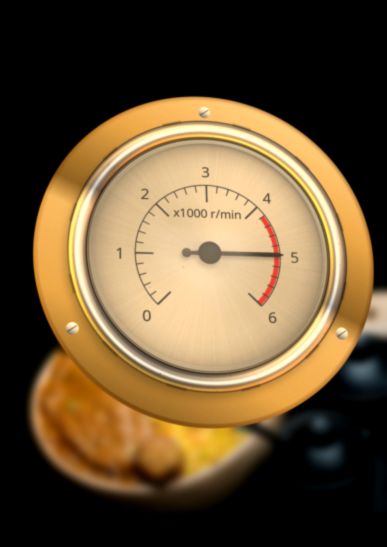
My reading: 5000rpm
